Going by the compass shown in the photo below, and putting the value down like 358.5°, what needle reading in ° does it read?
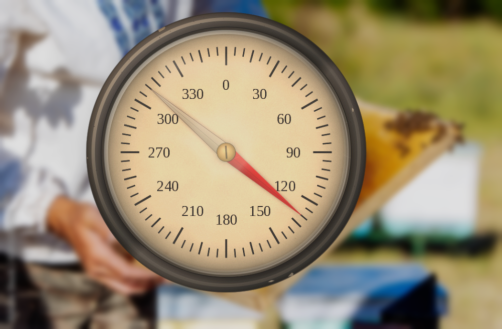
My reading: 130°
